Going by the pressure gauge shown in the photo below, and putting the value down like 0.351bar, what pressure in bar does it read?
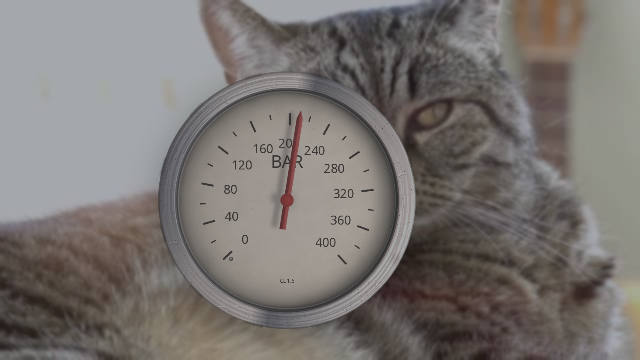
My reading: 210bar
